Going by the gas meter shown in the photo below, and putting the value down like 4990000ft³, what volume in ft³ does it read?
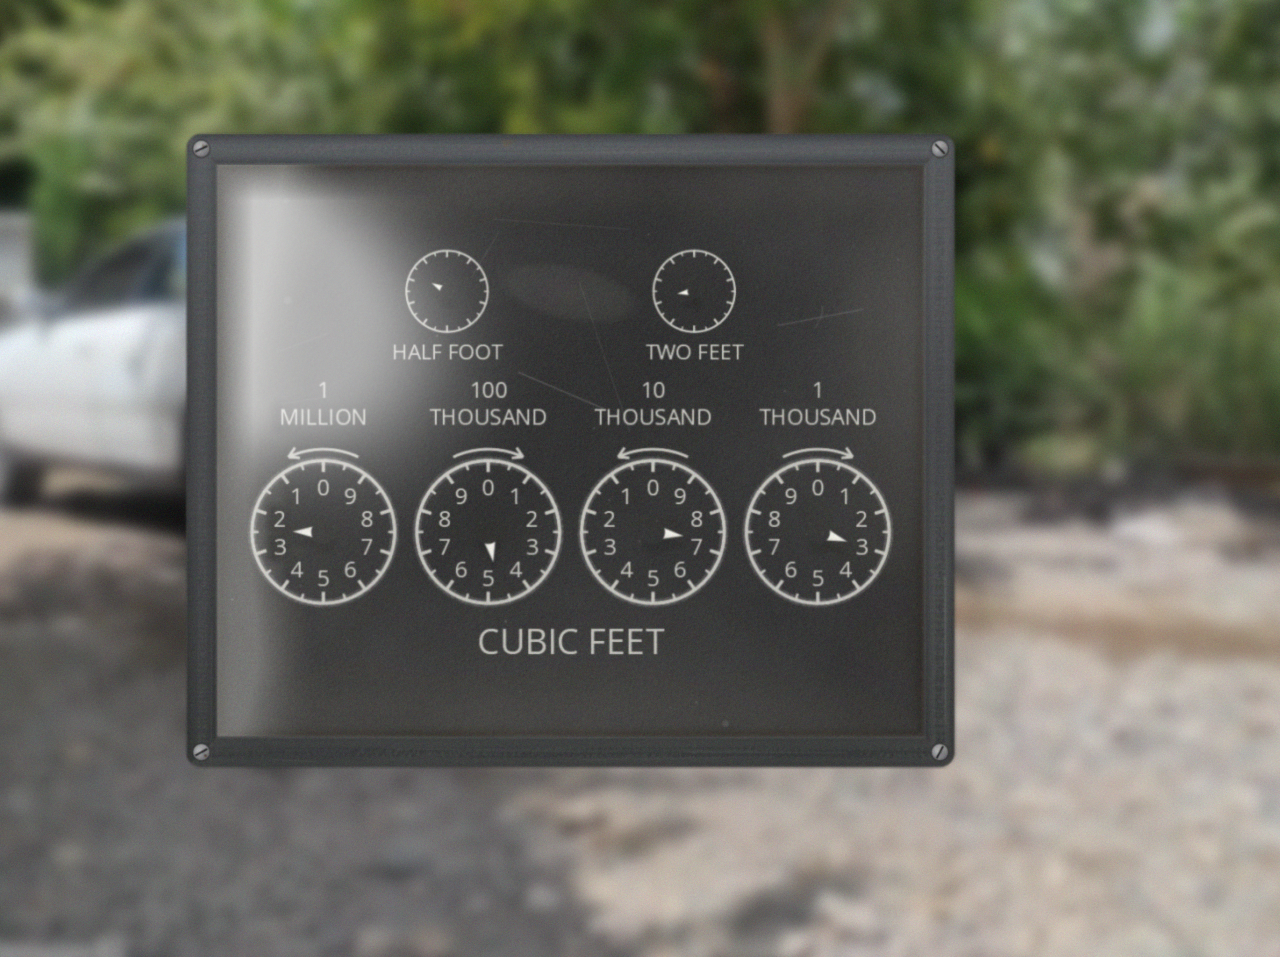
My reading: 247300ft³
